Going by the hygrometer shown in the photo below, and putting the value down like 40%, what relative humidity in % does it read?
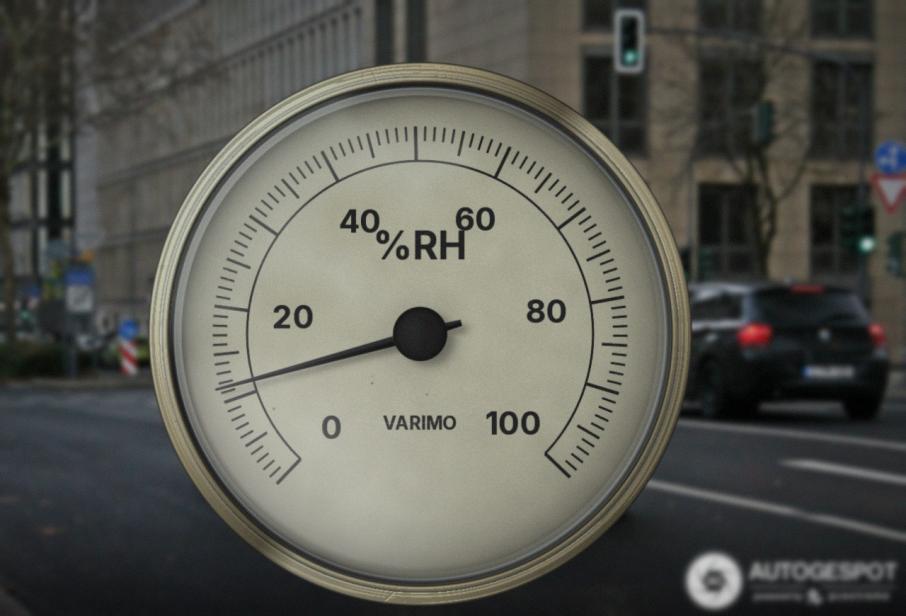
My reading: 11.5%
